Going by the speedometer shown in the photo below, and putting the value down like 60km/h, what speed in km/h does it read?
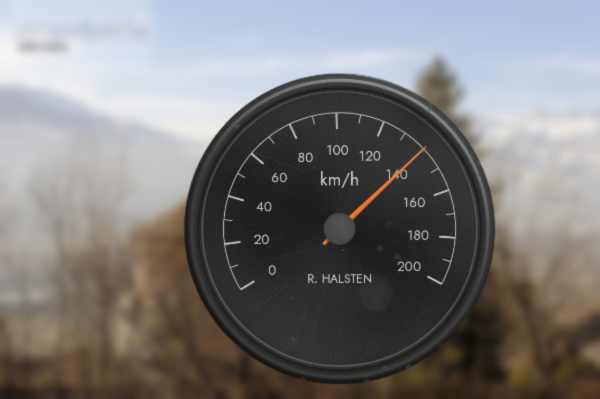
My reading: 140km/h
